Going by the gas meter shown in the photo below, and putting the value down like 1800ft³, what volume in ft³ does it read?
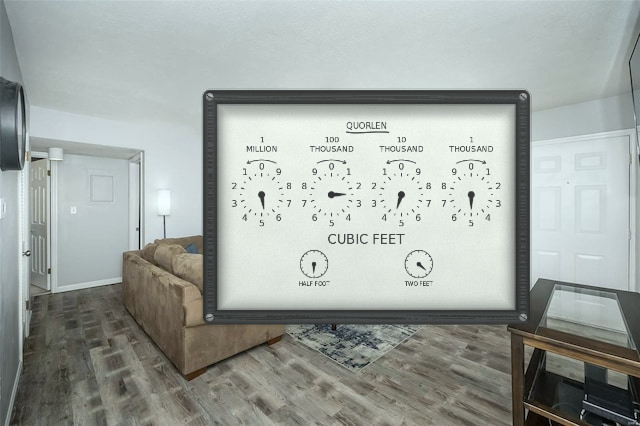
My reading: 524500ft³
